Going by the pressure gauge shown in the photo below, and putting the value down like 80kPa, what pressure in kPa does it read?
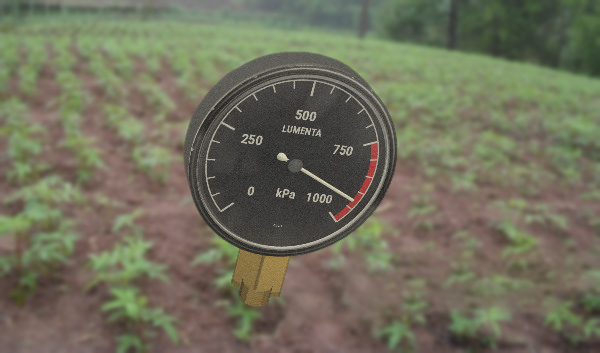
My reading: 925kPa
